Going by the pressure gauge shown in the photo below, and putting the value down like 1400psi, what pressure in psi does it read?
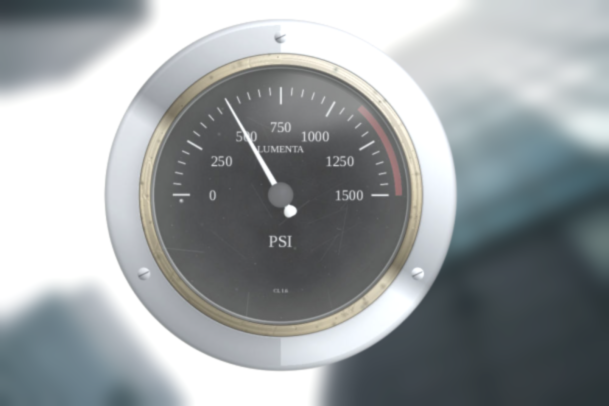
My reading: 500psi
